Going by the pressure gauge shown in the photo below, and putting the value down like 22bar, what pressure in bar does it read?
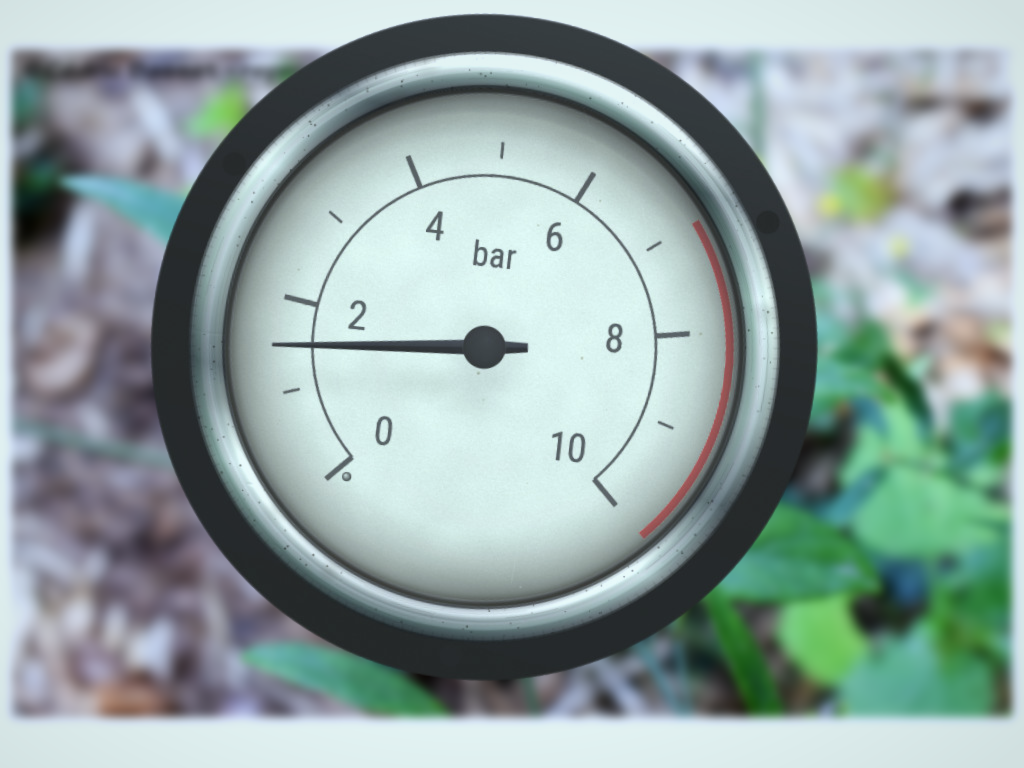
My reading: 1.5bar
